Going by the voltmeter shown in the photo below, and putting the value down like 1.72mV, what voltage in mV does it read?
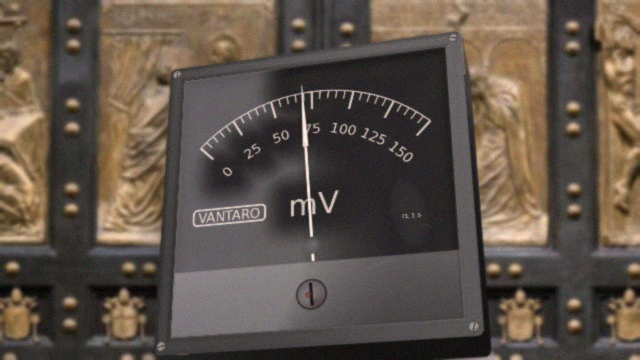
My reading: 70mV
